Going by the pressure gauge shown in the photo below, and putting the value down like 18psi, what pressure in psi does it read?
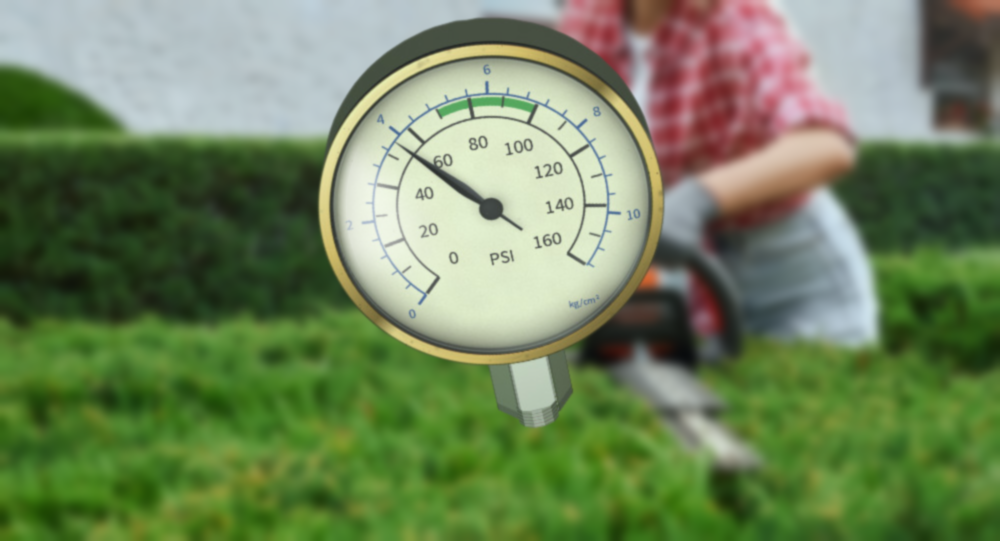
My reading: 55psi
